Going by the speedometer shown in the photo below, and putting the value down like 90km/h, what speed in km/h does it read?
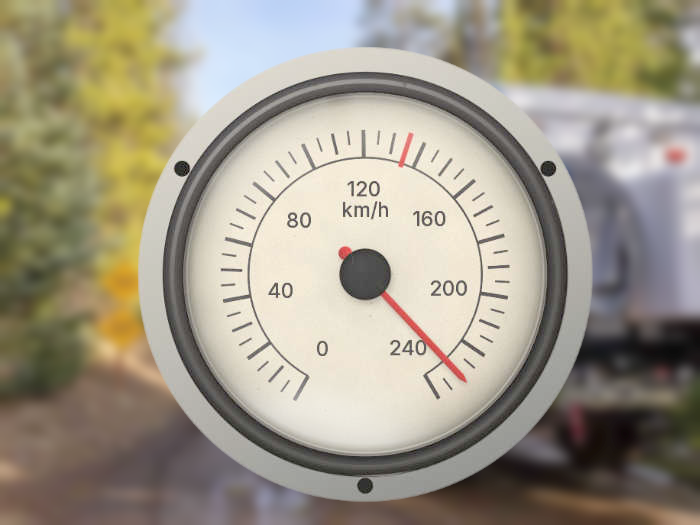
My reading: 230km/h
